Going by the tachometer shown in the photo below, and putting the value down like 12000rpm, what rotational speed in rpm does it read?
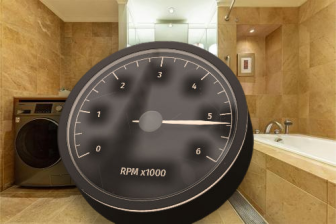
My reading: 5250rpm
